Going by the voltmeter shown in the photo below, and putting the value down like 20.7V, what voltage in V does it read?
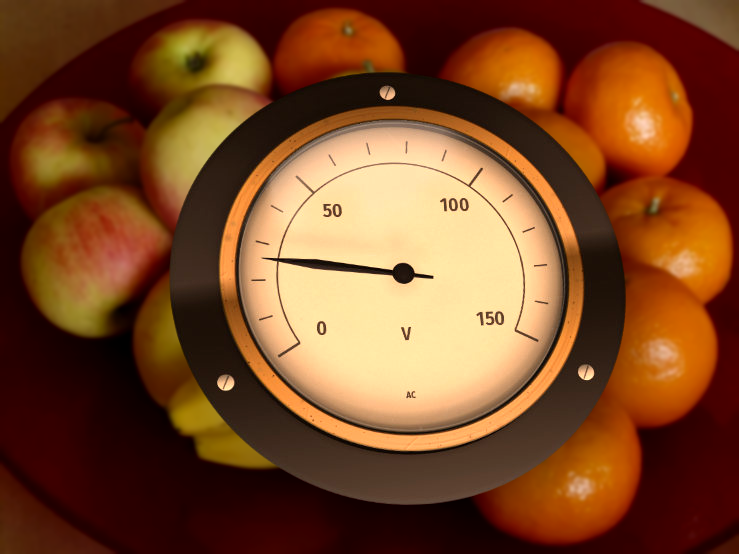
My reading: 25V
